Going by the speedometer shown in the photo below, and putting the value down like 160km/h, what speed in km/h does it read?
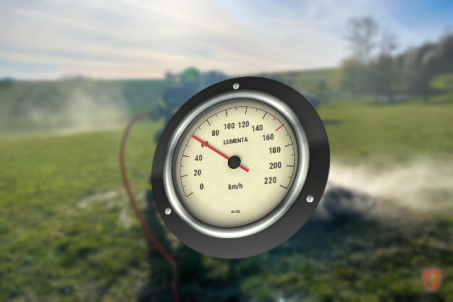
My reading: 60km/h
